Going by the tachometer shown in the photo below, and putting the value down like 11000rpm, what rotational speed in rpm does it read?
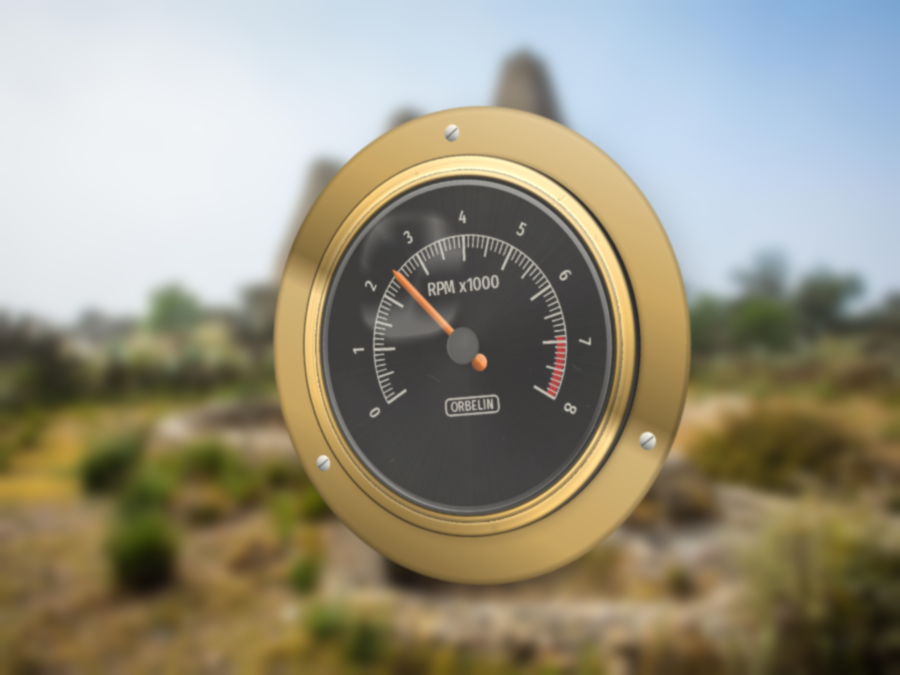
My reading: 2500rpm
